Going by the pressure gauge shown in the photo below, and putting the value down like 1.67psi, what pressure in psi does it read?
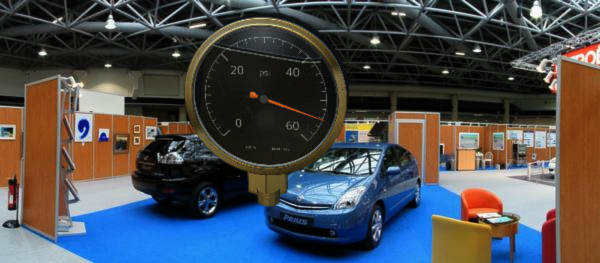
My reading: 54psi
